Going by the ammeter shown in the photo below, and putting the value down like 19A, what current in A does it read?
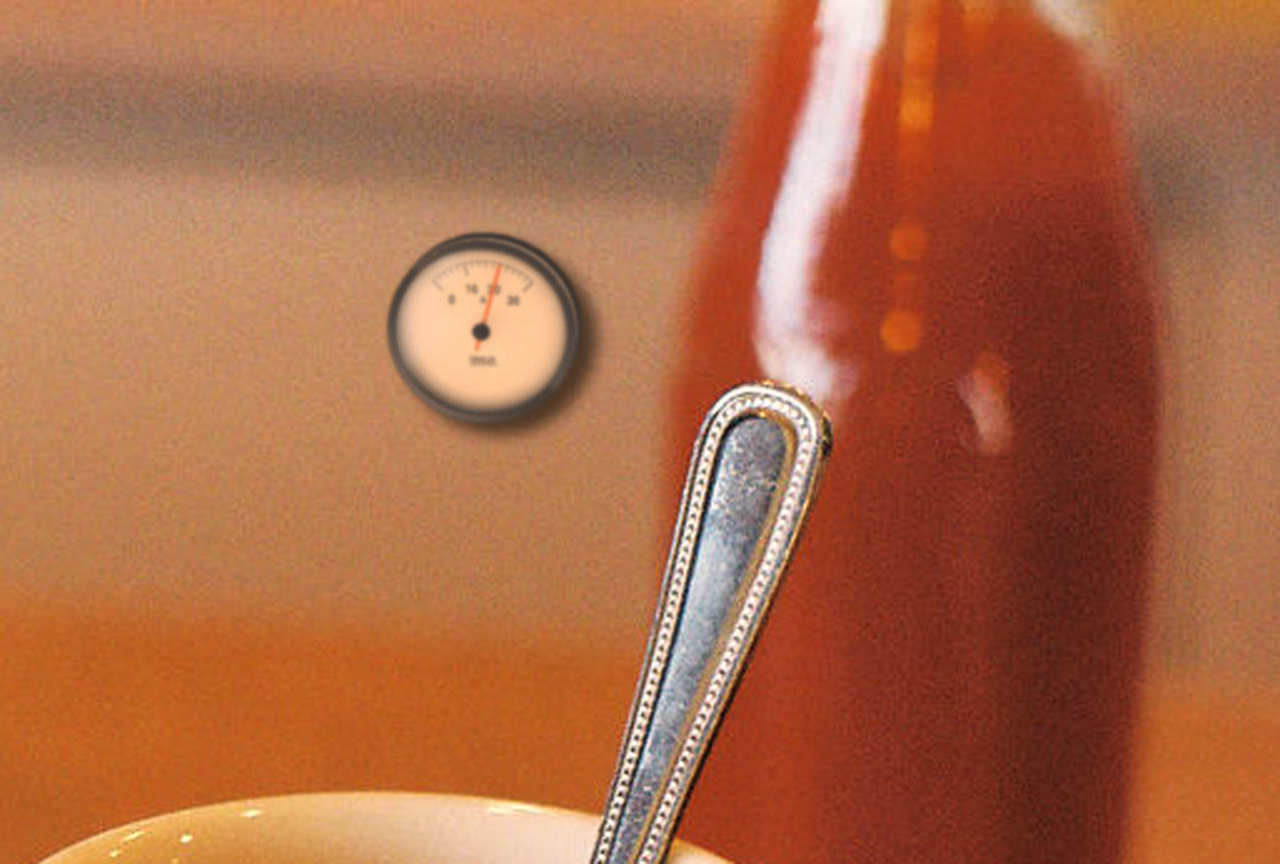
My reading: 20A
